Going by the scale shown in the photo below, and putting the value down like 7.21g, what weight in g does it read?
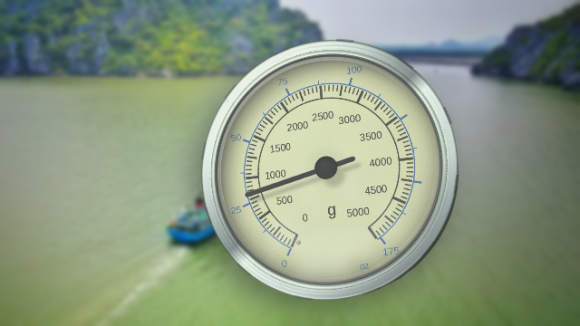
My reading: 800g
